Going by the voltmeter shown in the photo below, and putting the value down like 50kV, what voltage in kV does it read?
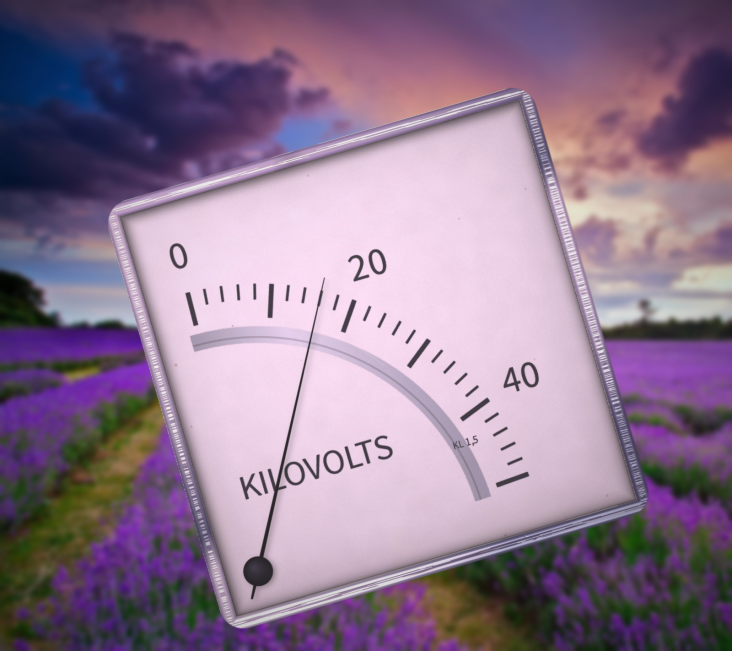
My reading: 16kV
